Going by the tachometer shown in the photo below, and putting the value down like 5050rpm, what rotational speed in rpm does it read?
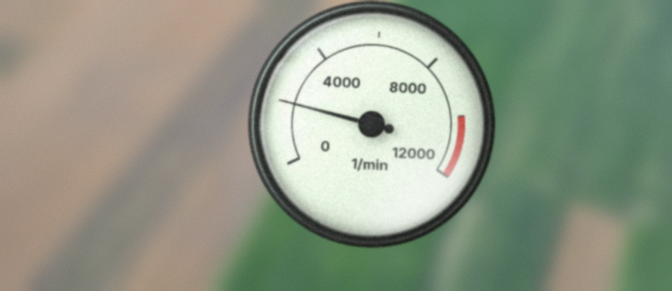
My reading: 2000rpm
